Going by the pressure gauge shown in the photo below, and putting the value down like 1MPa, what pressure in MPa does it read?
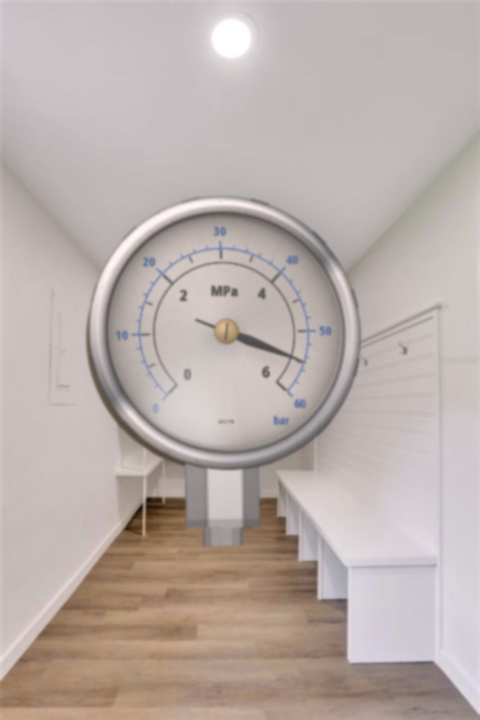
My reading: 5.5MPa
